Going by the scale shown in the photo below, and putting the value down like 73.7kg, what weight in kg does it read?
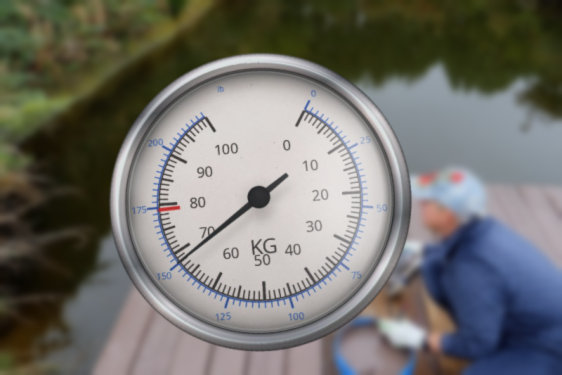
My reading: 68kg
